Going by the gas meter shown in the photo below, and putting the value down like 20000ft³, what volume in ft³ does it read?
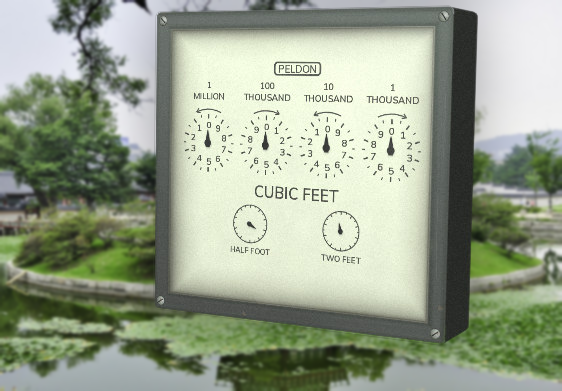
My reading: 0ft³
